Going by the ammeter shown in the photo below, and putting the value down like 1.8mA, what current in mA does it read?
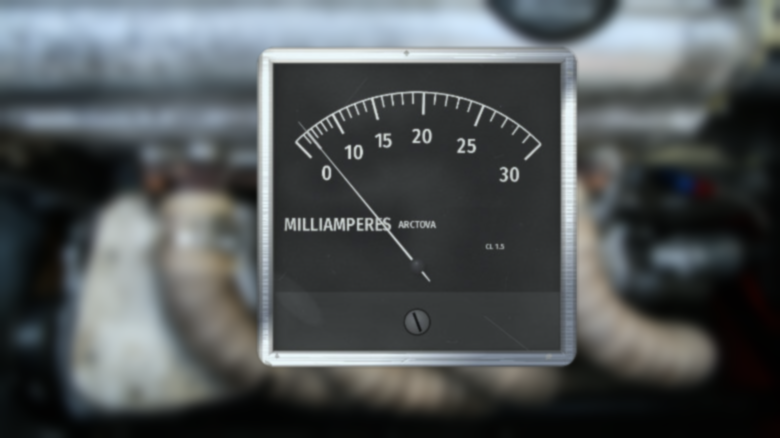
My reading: 5mA
